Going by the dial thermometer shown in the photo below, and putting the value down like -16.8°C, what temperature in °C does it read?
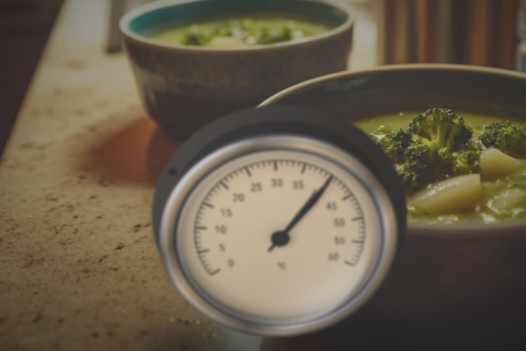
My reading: 40°C
